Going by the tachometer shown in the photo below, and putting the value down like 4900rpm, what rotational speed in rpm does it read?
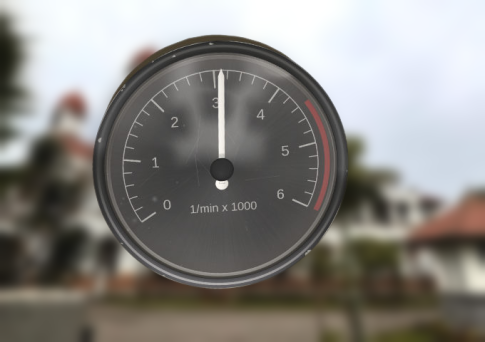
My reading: 3100rpm
